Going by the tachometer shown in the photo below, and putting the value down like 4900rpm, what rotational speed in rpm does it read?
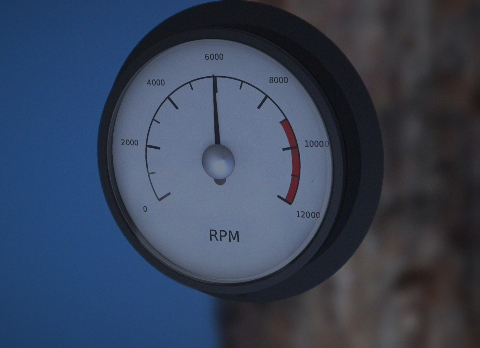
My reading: 6000rpm
